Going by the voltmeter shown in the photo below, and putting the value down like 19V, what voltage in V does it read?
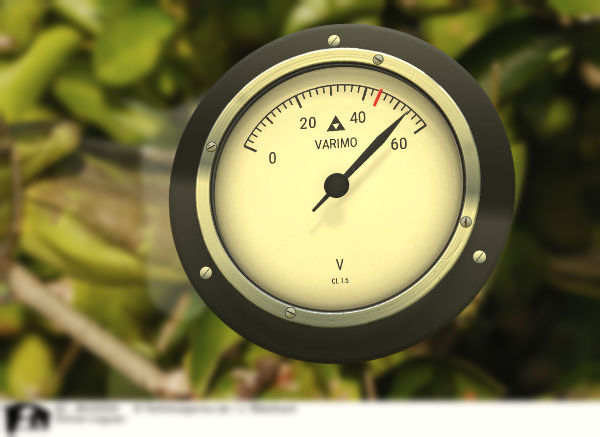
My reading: 54V
